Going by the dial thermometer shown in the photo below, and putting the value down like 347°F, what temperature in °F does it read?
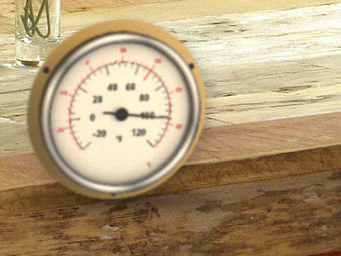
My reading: 100°F
